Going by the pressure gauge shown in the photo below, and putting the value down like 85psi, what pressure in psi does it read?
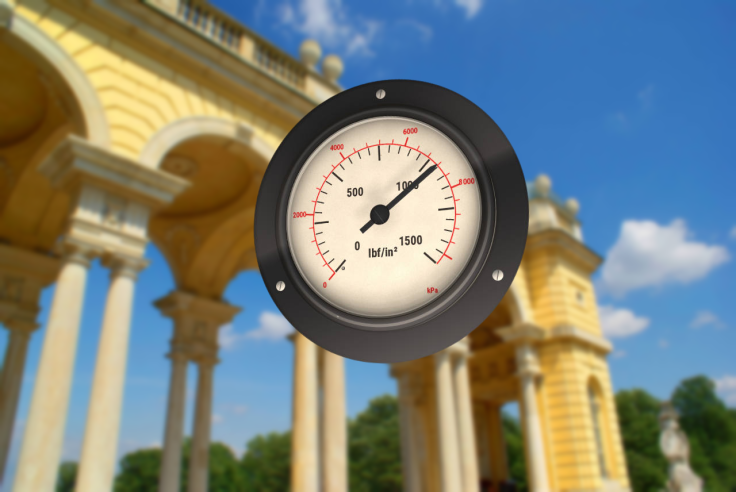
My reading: 1050psi
